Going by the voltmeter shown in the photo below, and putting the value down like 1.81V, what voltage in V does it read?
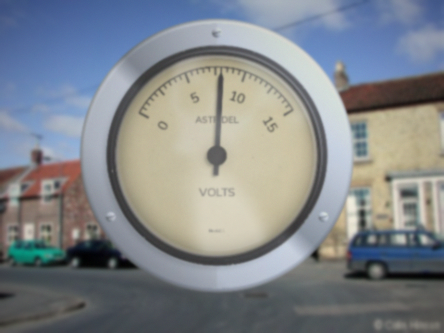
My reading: 8V
